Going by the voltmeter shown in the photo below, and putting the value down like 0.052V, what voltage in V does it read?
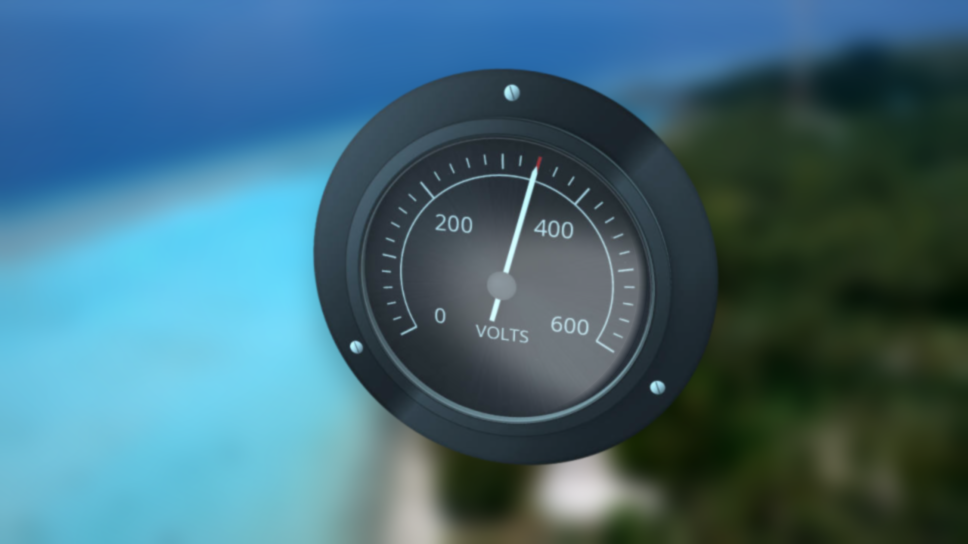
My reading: 340V
